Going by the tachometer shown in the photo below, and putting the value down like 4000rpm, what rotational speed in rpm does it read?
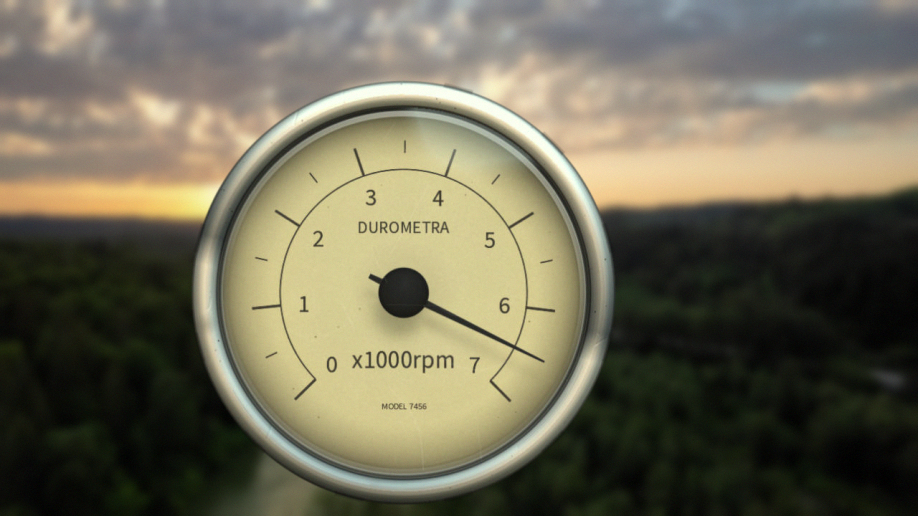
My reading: 6500rpm
